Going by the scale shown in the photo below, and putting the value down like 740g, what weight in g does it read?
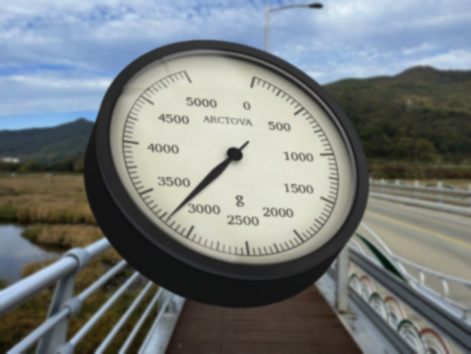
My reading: 3200g
